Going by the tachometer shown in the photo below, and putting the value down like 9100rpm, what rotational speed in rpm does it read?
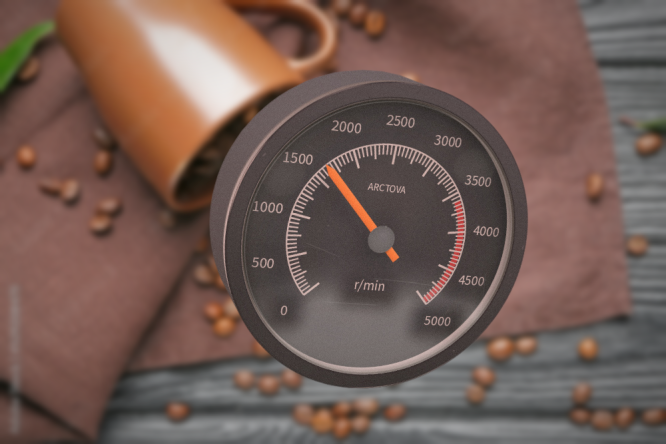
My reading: 1650rpm
